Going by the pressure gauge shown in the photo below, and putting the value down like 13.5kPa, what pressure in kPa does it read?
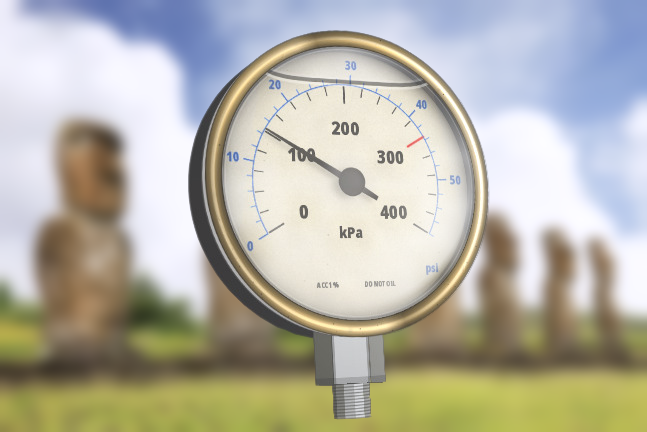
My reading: 100kPa
